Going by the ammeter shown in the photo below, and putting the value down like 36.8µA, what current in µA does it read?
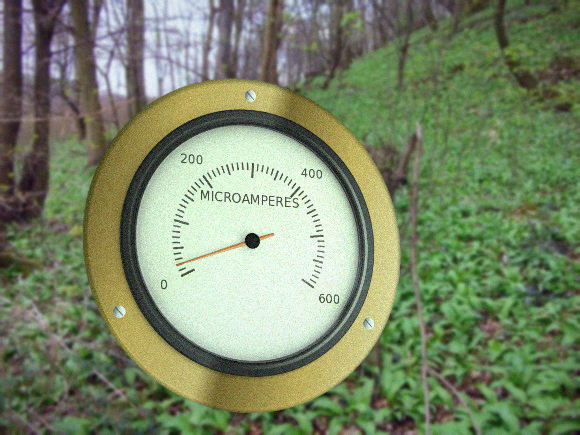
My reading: 20µA
